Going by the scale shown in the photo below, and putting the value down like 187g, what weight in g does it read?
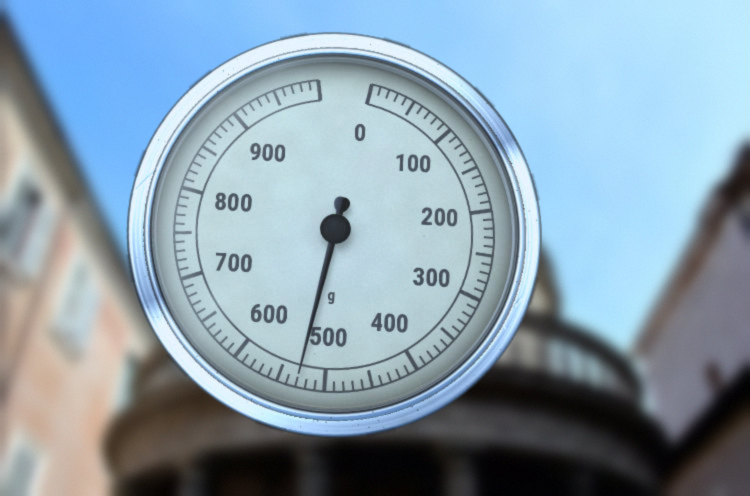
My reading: 530g
